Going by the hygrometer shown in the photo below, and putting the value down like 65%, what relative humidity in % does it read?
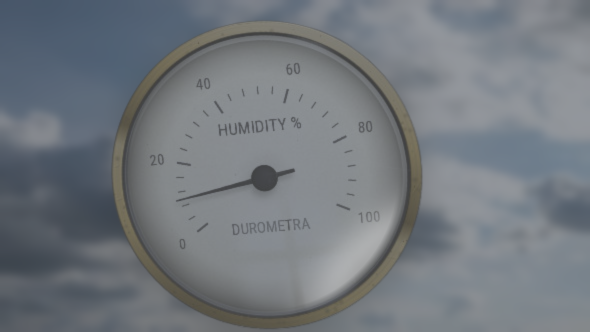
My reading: 10%
